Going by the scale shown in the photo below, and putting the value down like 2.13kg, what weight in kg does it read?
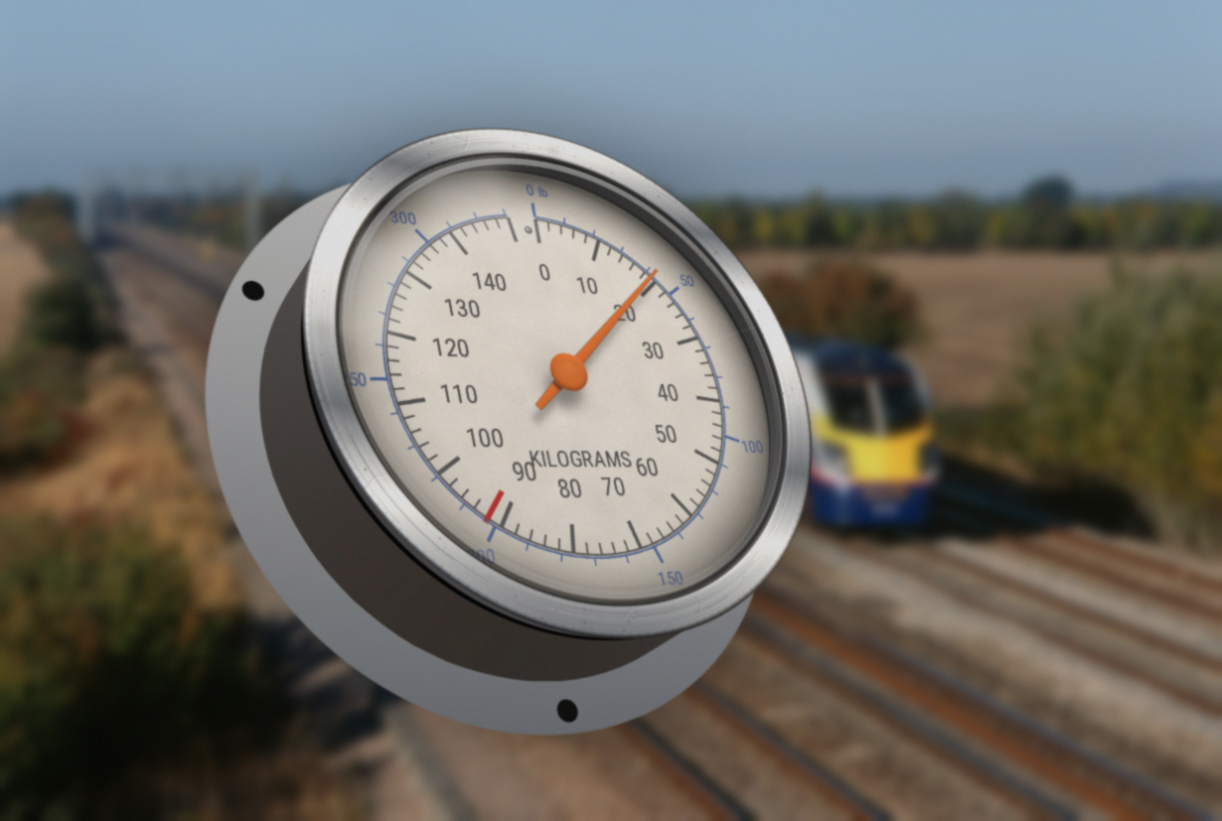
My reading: 19kg
